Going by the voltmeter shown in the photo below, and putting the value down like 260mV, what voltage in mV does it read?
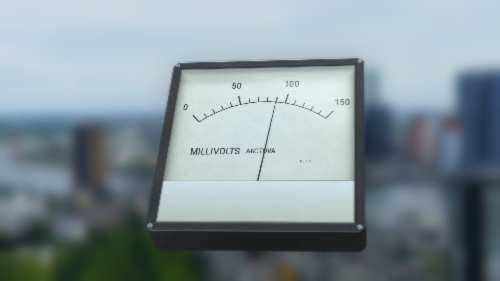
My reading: 90mV
